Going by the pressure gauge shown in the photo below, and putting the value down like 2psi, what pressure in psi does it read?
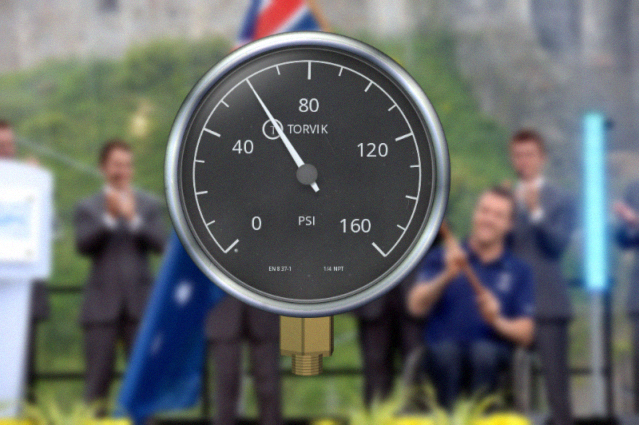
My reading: 60psi
